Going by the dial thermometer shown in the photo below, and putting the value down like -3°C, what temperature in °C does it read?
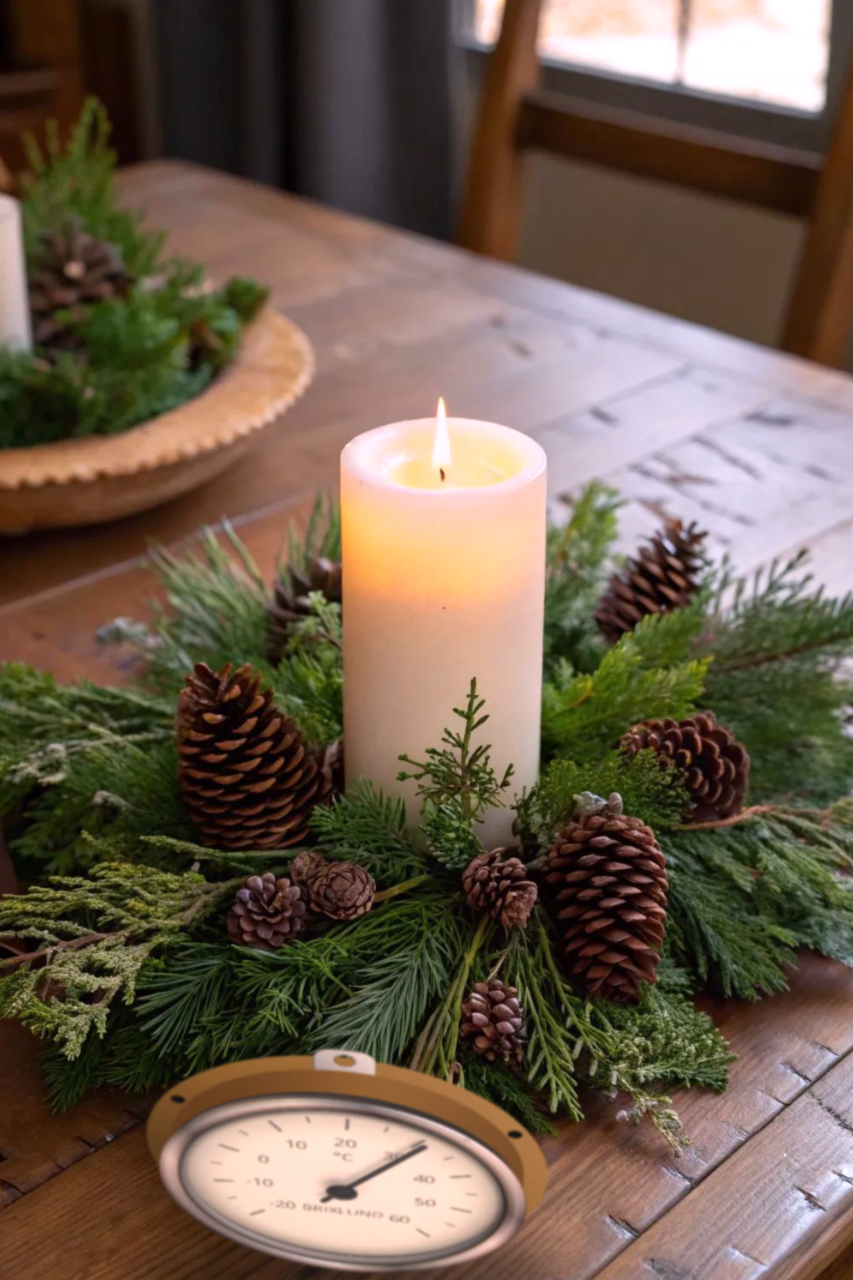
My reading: 30°C
